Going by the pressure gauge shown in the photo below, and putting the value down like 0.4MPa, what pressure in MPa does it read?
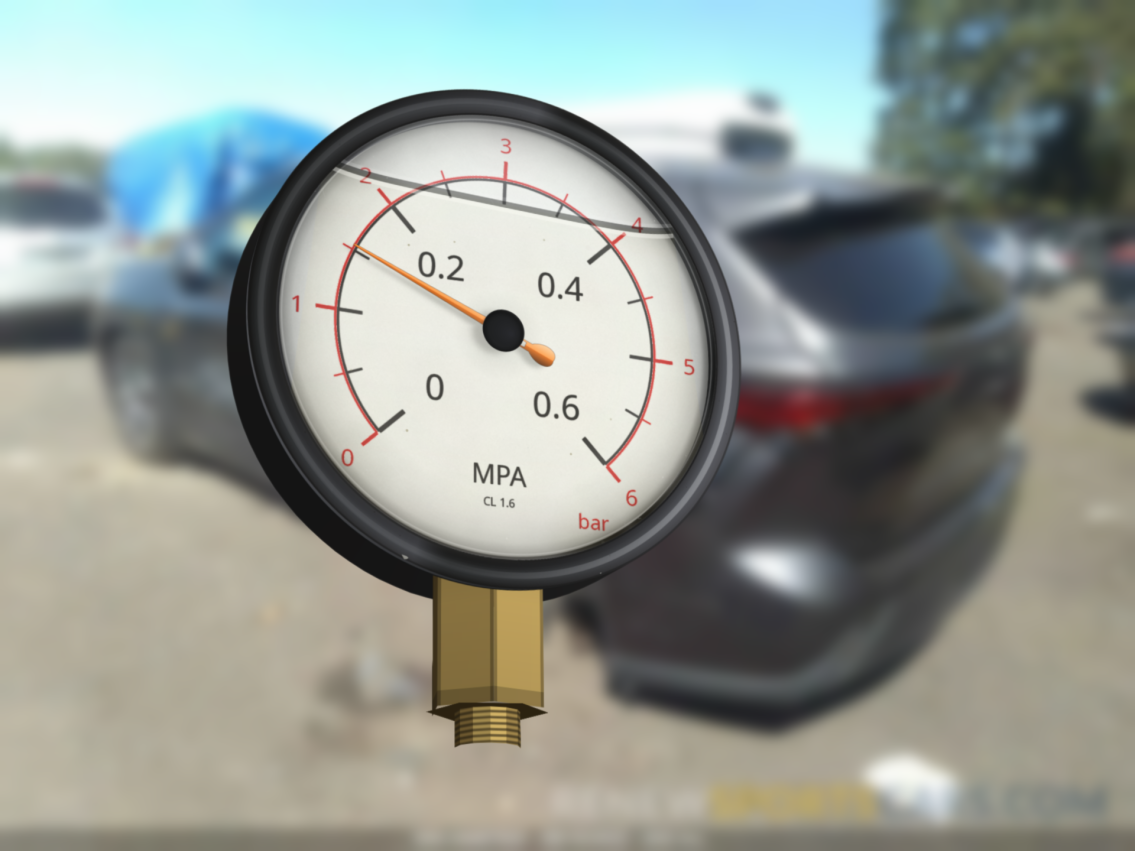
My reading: 0.15MPa
